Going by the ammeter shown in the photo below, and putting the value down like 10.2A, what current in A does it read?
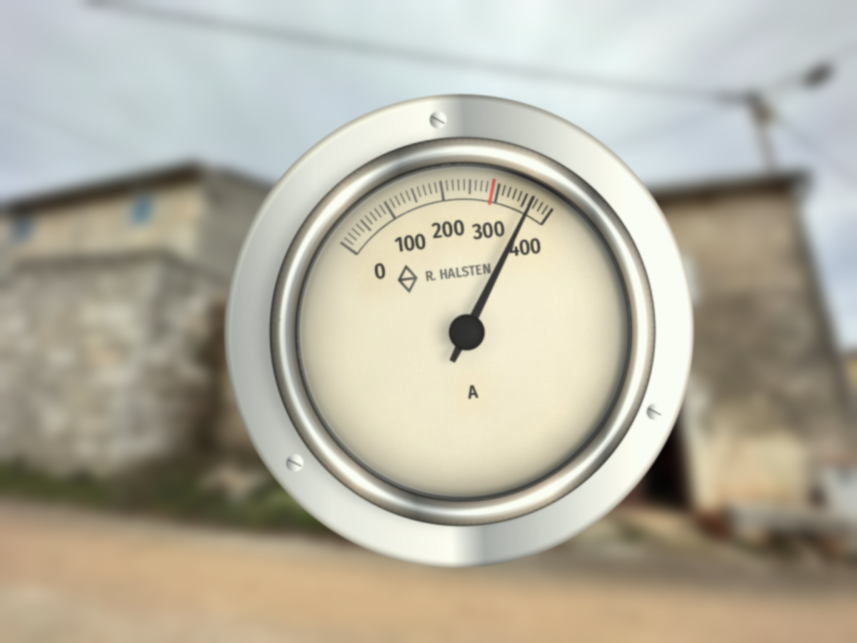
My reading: 360A
